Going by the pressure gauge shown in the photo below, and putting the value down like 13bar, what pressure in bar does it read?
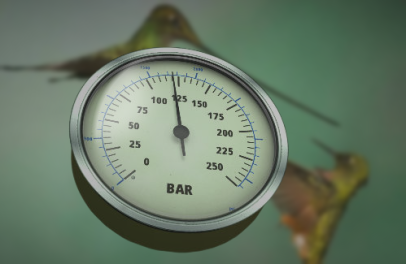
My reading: 120bar
